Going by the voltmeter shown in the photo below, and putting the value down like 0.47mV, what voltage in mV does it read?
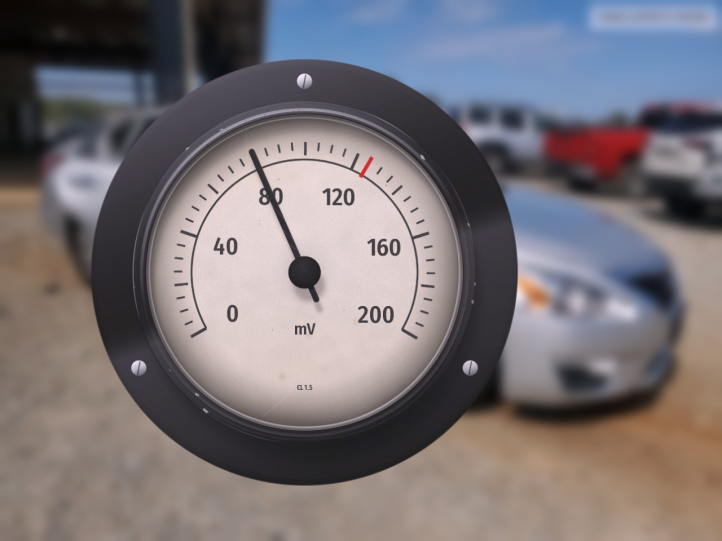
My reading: 80mV
